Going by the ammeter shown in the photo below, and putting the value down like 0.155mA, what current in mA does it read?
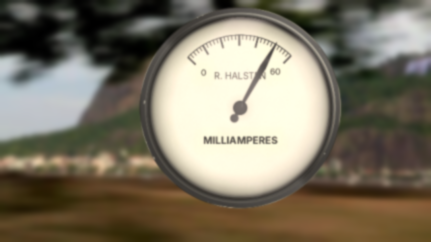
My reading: 50mA
